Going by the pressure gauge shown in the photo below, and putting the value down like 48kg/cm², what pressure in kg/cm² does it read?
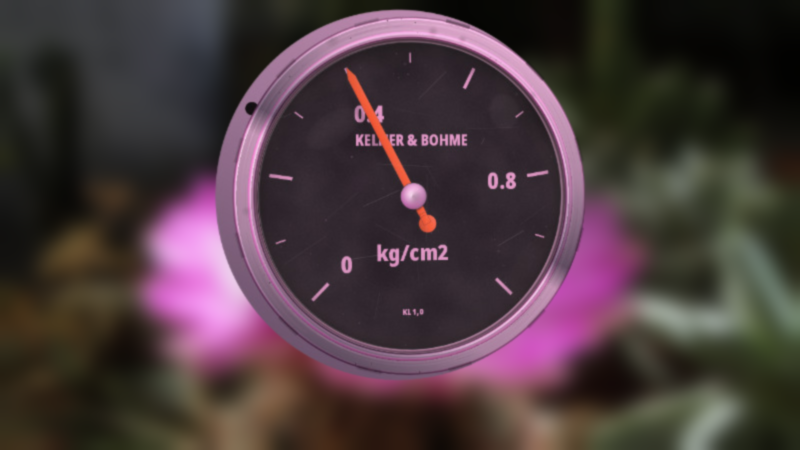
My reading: 0.4kg/cm²
